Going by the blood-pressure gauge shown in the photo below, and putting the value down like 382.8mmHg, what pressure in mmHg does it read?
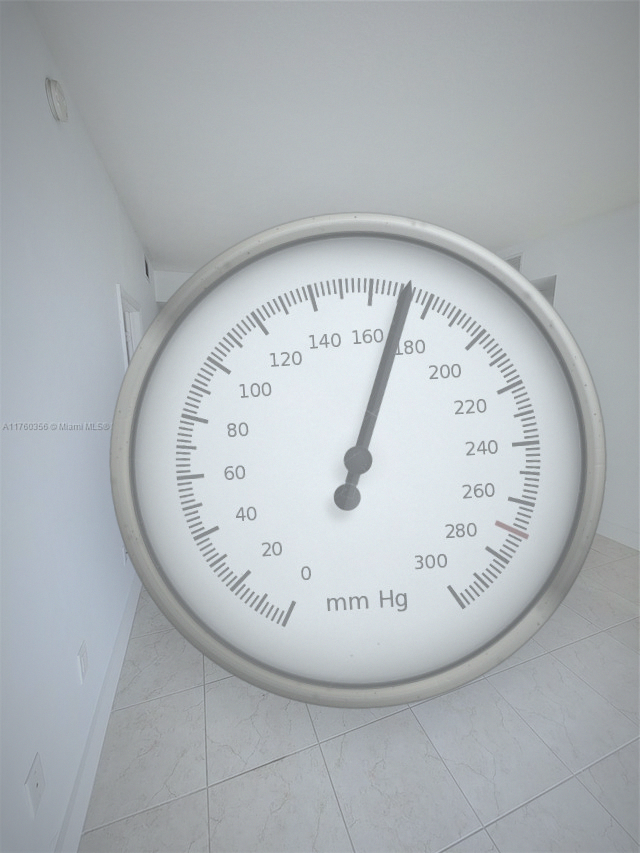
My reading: 172mmHg
